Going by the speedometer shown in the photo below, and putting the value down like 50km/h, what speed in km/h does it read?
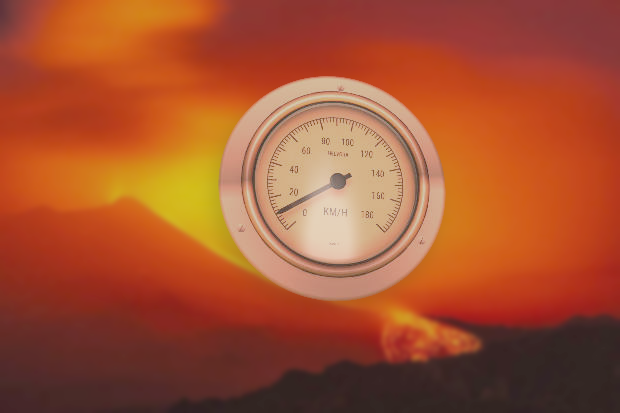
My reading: 10km/h
